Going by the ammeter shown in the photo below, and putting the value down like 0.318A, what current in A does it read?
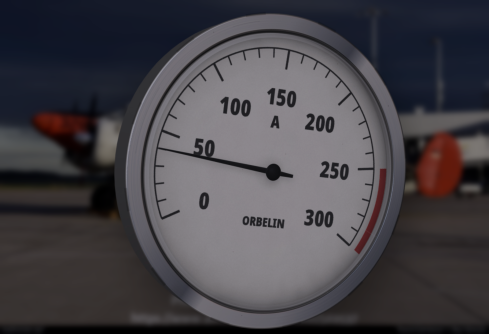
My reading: 40A
